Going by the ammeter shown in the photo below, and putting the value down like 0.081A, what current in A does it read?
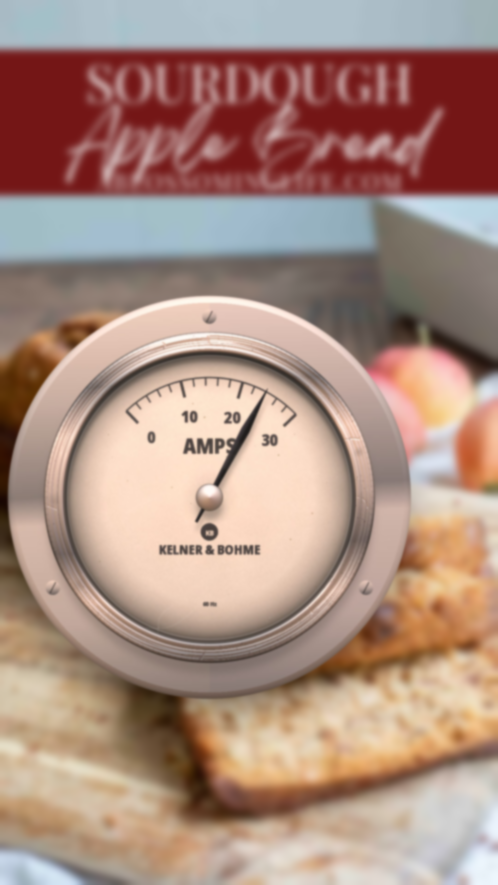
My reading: 24A
